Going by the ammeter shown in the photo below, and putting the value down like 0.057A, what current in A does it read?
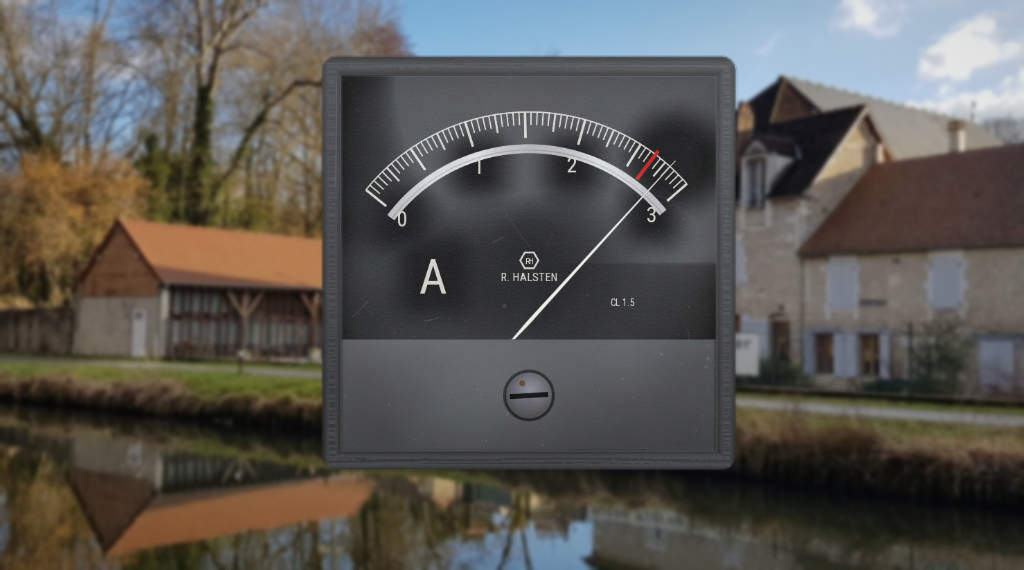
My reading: 2.8A
